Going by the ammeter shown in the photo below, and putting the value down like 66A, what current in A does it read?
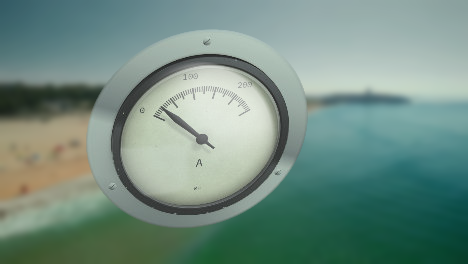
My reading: 25A
